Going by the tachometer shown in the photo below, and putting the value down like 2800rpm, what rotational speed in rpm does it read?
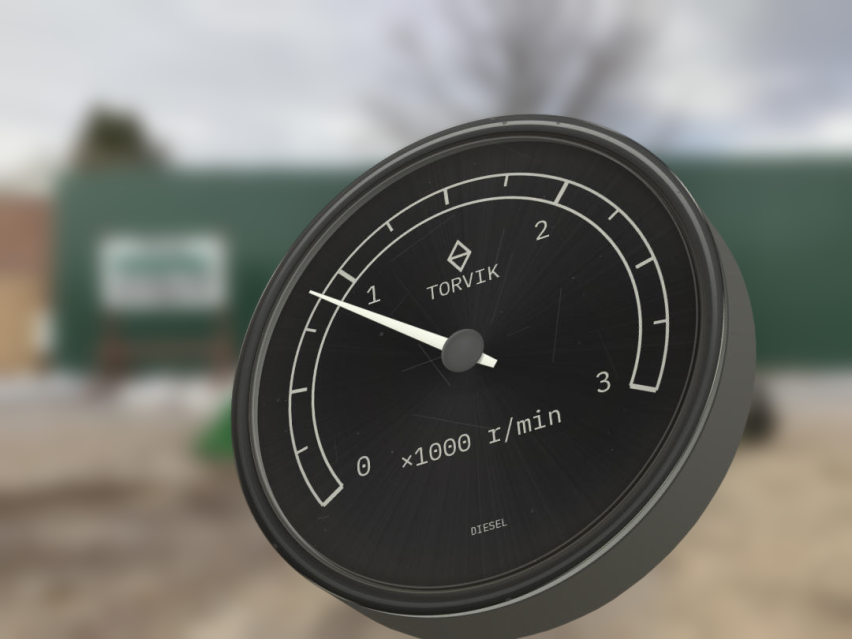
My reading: 875rpm
